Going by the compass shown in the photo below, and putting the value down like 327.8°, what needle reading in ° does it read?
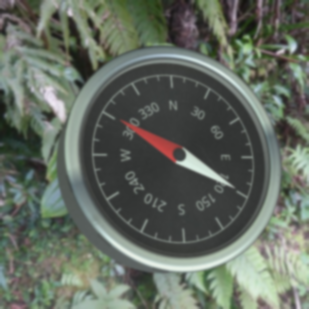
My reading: 300°
